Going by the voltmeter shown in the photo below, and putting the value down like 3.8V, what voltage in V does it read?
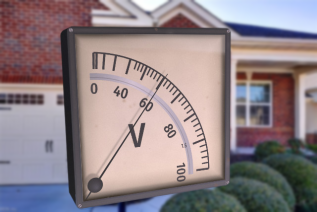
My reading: 60V
